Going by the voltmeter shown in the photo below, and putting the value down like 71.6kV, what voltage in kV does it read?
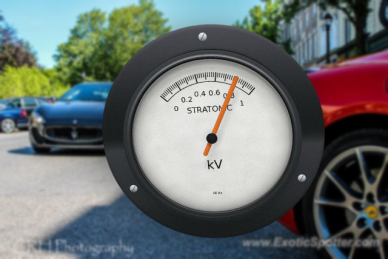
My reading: 0.8kV
